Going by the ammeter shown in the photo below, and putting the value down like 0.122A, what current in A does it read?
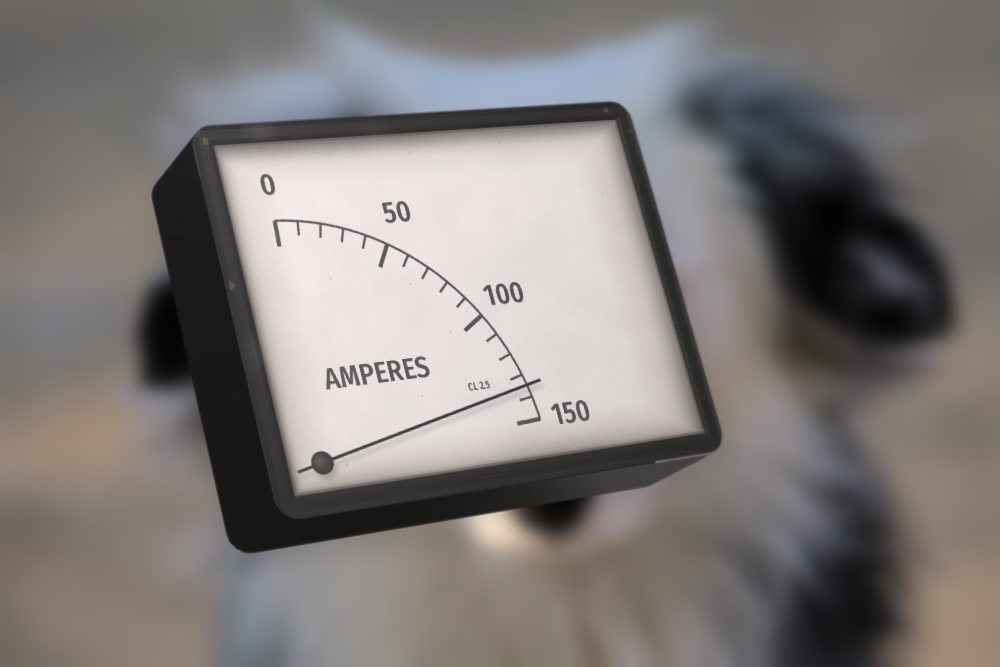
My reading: 135A
